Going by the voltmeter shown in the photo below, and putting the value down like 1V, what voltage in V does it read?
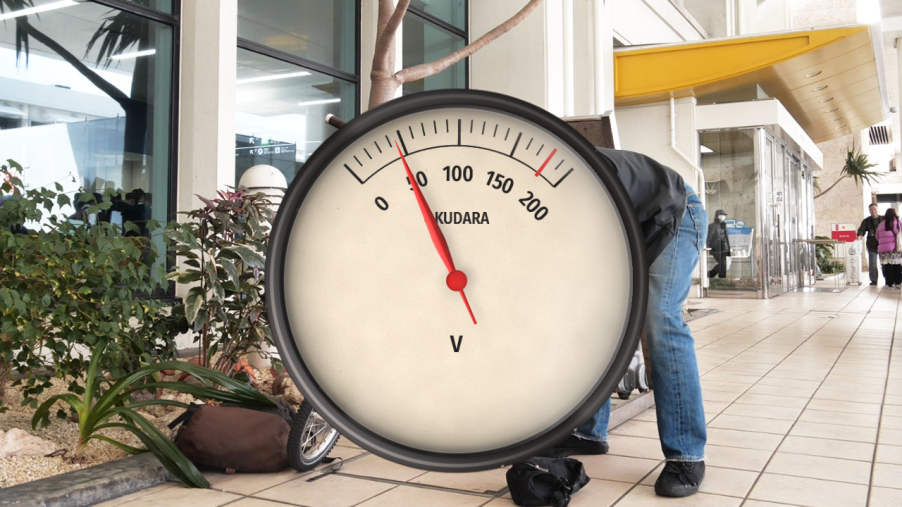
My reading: 45V
